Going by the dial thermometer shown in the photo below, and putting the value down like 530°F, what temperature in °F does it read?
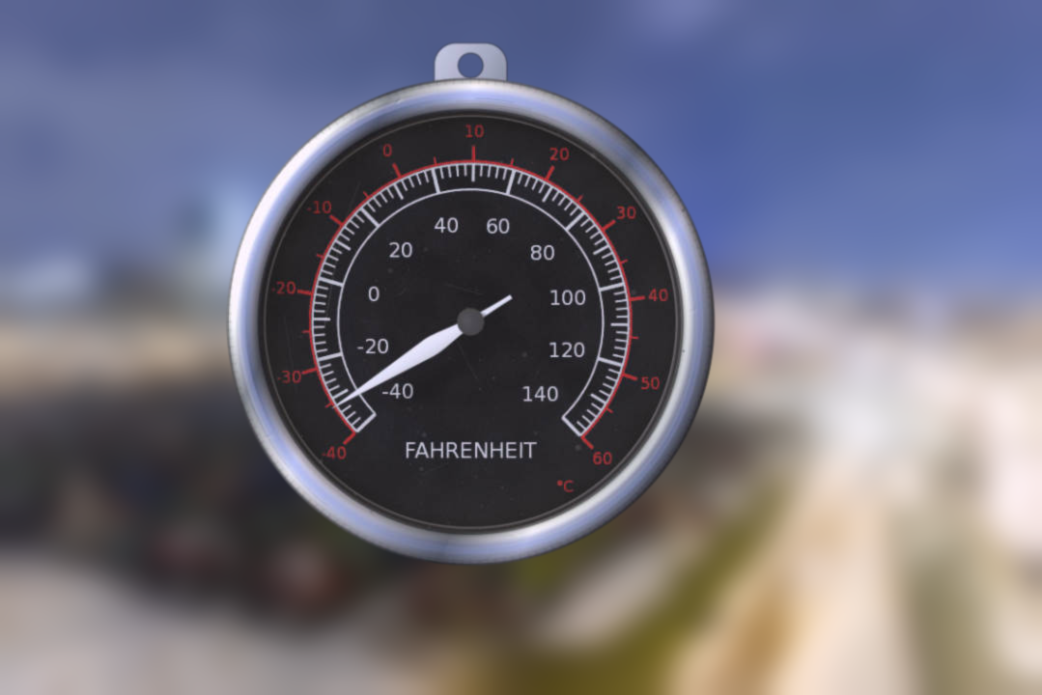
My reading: -32°F
